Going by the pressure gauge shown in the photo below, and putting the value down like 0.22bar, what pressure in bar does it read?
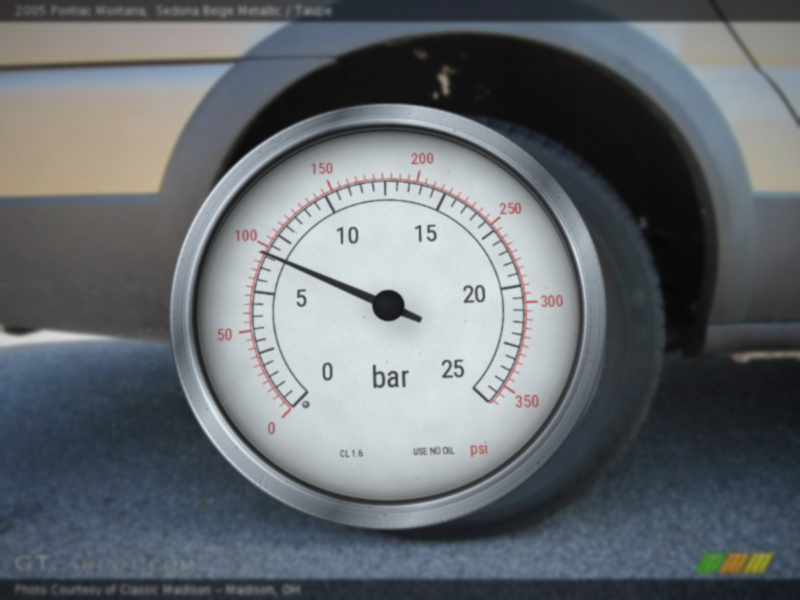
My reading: 6.5bar
